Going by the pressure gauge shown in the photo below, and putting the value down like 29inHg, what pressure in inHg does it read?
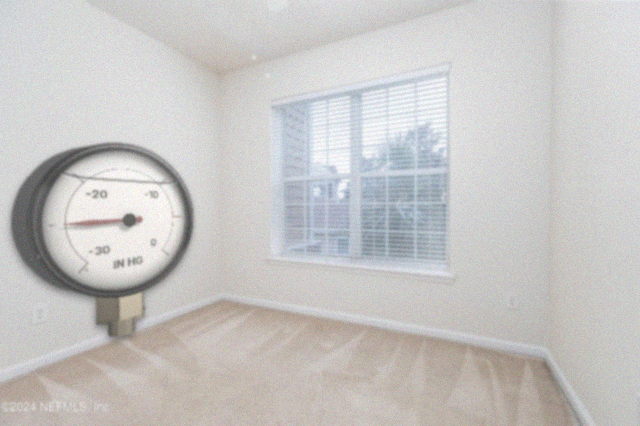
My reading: -25inHg
